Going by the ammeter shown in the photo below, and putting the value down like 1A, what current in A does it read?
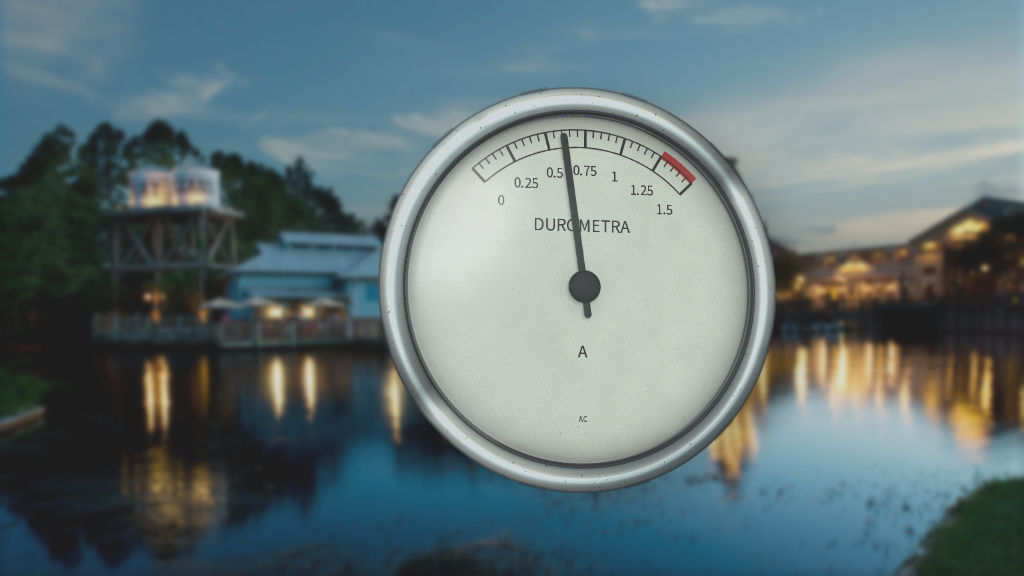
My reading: 0.6A
